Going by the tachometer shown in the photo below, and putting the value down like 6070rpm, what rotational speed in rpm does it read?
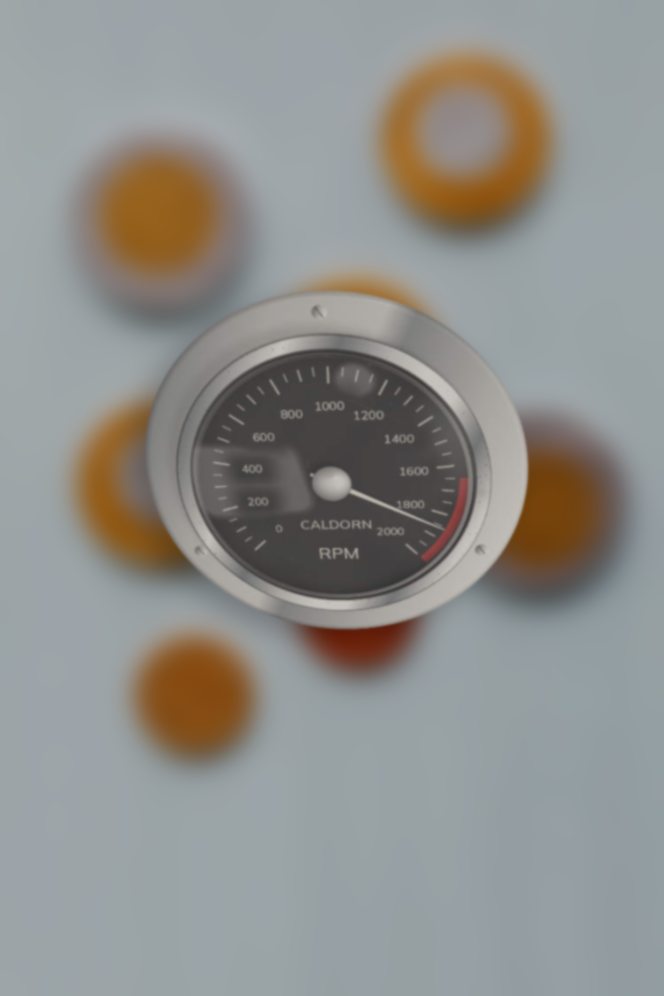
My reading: 1850rpm
